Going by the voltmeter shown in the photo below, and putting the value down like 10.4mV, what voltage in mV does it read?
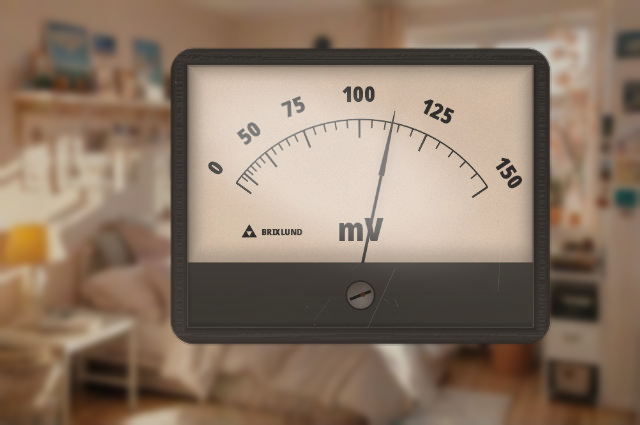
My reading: 112.5mV
